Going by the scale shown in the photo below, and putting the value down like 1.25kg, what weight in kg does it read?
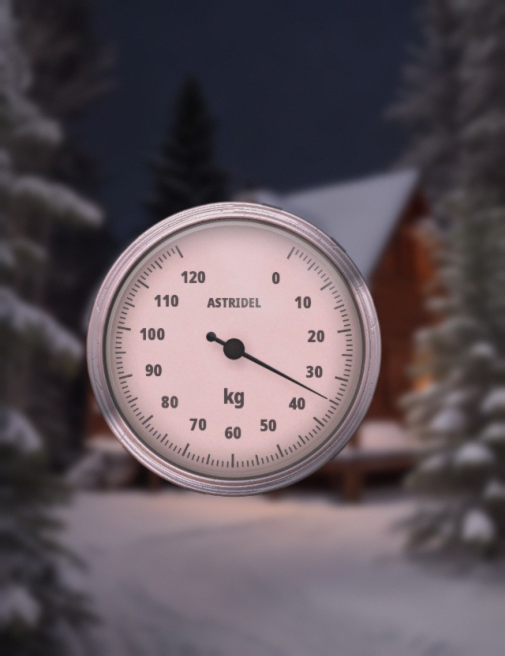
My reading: 35kg
